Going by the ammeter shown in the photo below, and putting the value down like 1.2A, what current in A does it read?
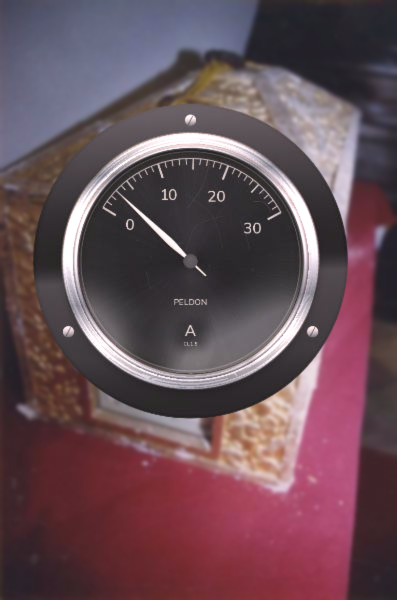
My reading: 3A
